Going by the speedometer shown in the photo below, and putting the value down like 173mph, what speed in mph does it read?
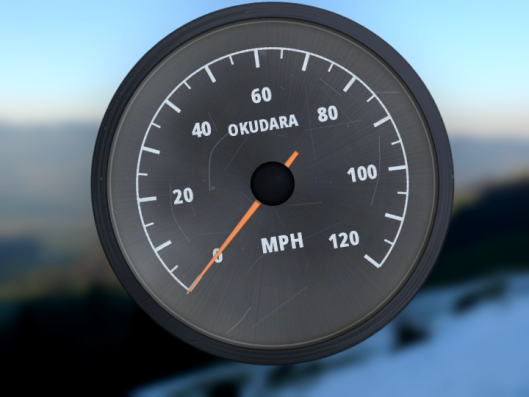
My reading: 0mph
